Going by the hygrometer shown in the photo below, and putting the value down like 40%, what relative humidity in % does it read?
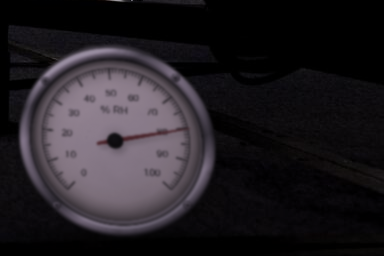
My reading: 80%
